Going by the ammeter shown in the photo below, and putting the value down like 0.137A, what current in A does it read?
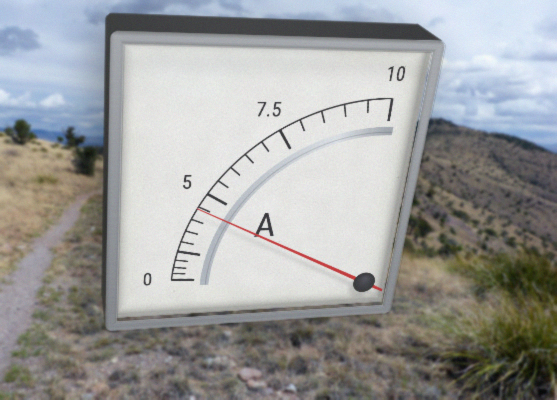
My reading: 4.5A
